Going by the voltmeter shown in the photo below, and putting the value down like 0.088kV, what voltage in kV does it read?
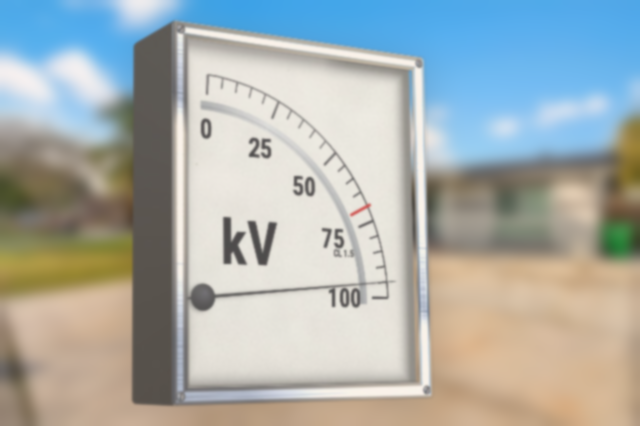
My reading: 95kV
